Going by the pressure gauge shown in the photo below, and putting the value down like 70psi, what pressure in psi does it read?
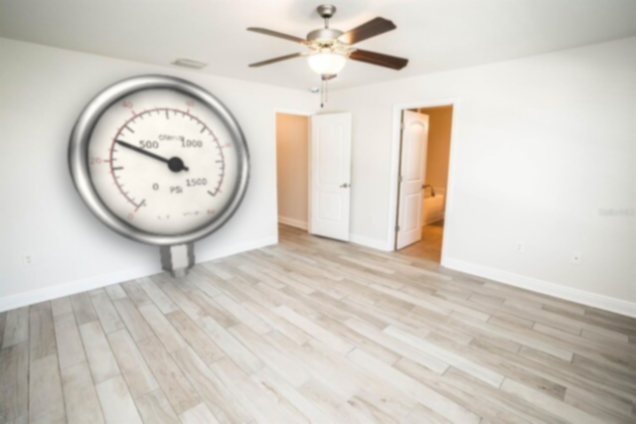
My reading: 400psi
